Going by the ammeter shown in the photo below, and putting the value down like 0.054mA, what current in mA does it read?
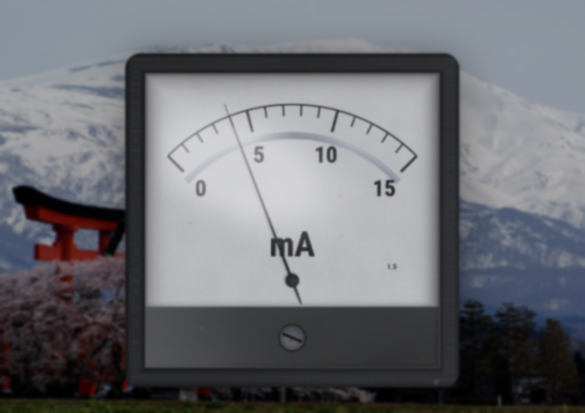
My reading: 4mA
